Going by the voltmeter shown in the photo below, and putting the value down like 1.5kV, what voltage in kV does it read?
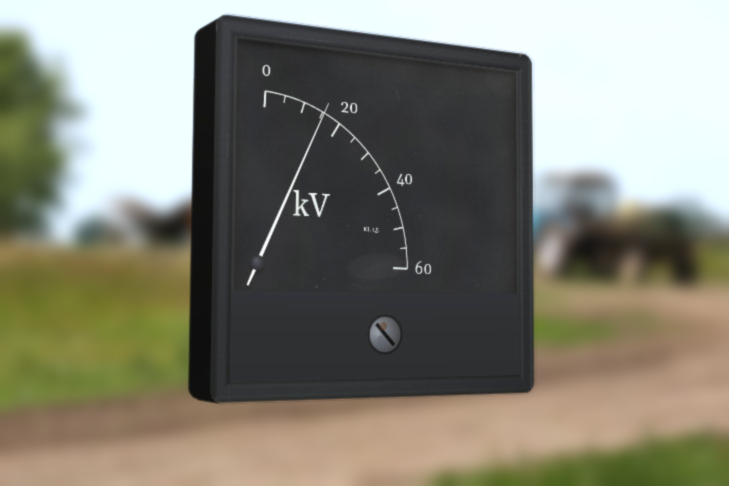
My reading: 15kV
